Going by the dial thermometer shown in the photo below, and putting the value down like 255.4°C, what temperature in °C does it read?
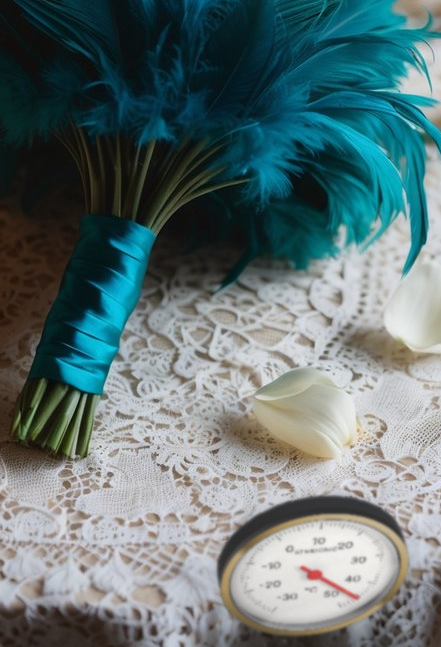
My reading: 45°C
